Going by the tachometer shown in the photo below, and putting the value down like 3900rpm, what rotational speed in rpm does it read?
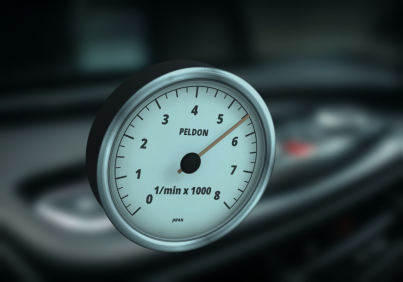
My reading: 5500rpm
